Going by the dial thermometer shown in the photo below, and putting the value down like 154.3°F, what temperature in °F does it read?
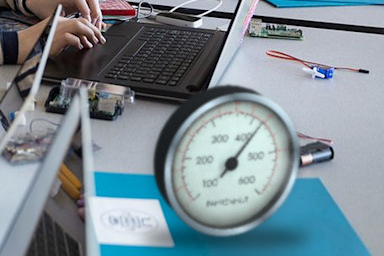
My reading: 420°F
